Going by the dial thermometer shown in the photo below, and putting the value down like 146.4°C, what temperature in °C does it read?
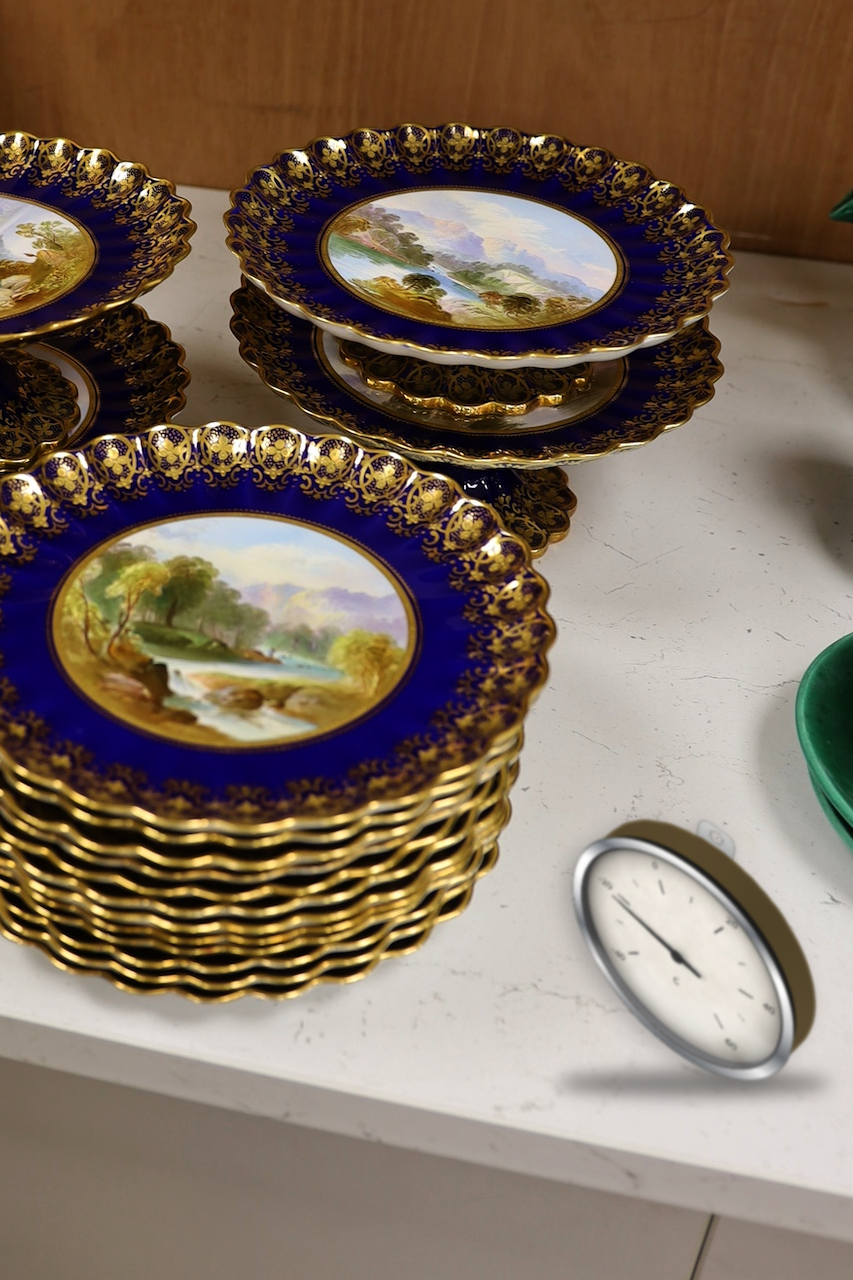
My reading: -20°C
